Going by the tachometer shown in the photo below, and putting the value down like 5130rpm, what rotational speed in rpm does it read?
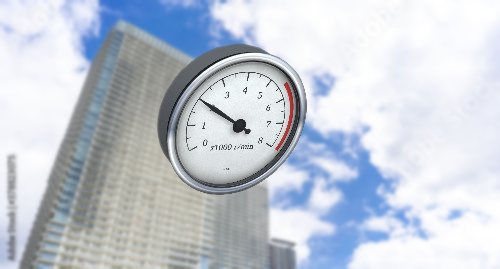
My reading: 2000rpm
